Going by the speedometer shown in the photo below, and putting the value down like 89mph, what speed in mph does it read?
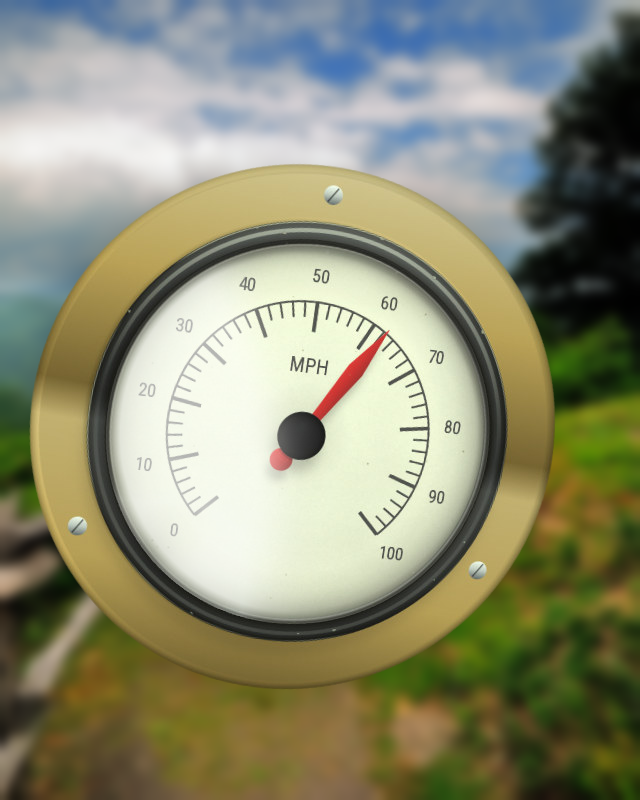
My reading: 62mph
